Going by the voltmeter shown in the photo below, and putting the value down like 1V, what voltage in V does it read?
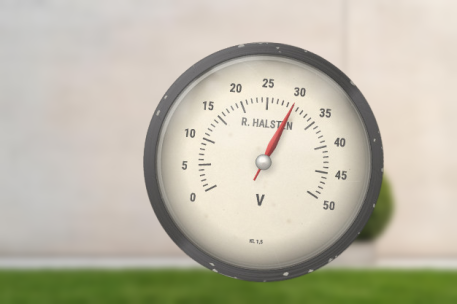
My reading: 30V
